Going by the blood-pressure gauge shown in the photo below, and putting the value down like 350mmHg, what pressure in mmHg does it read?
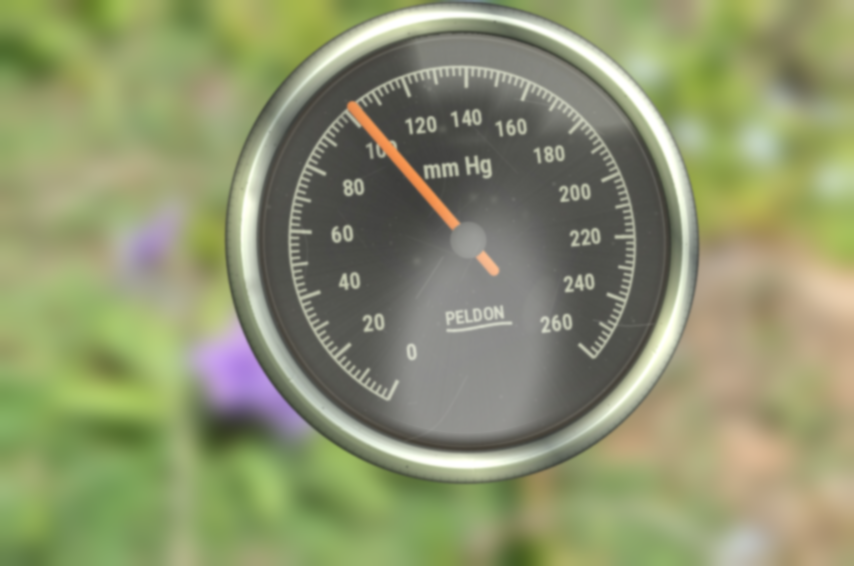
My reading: 102mmHg
